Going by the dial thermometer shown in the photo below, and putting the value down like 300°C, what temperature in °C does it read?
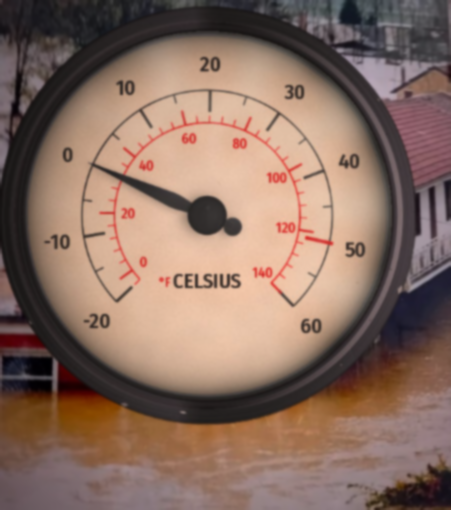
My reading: 0°C
